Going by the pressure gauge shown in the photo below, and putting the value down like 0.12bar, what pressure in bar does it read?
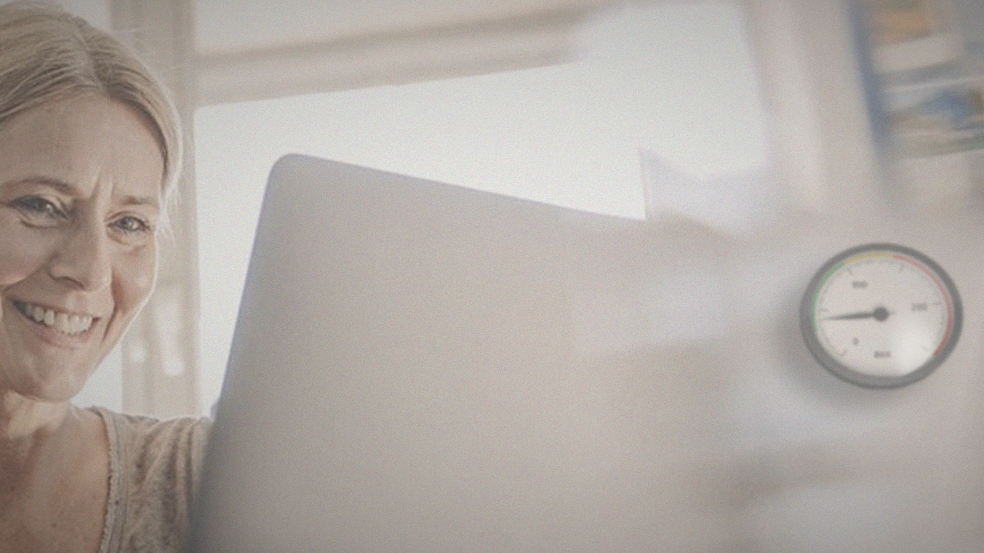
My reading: 40bar
